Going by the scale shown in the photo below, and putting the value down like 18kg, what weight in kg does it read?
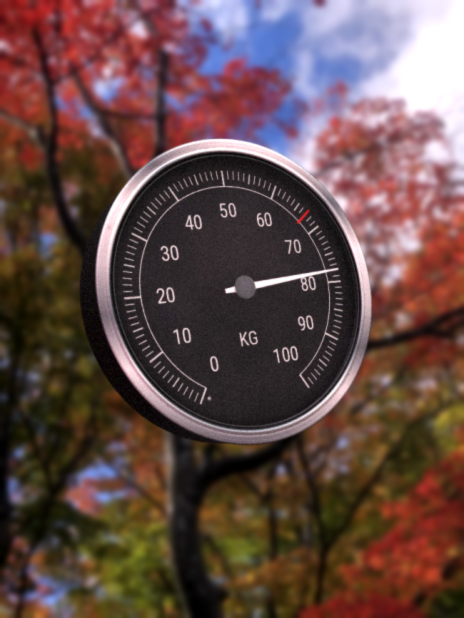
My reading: 78kg
